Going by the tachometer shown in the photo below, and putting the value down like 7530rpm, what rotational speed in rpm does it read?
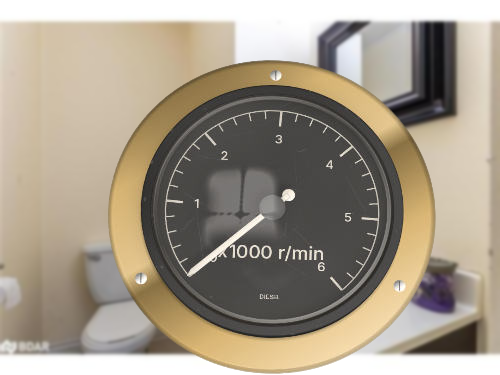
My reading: 0rpm
